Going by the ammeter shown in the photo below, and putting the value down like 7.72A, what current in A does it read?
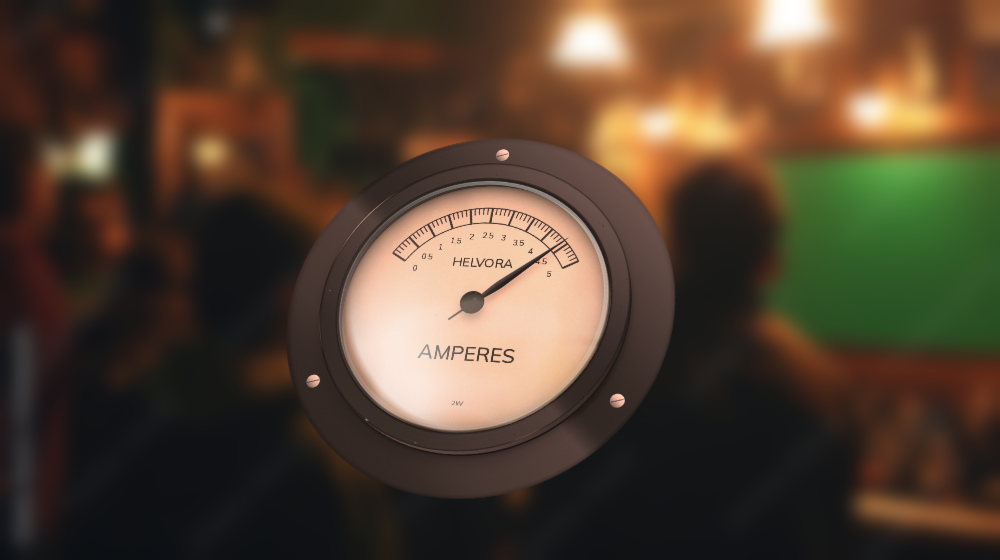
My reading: 4.5A
